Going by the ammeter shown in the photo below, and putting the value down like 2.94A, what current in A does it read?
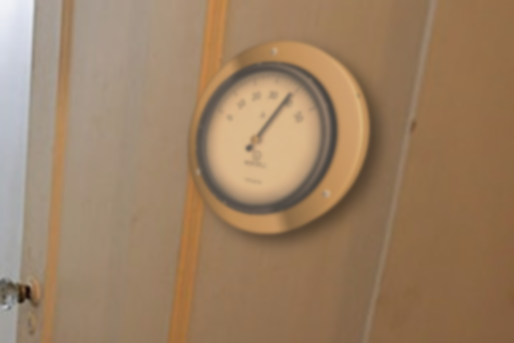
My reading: 40A
